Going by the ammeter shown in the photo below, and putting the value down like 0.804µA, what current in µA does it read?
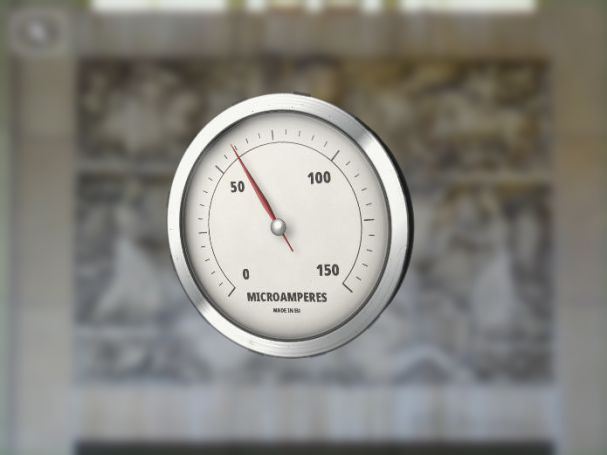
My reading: 60µA
